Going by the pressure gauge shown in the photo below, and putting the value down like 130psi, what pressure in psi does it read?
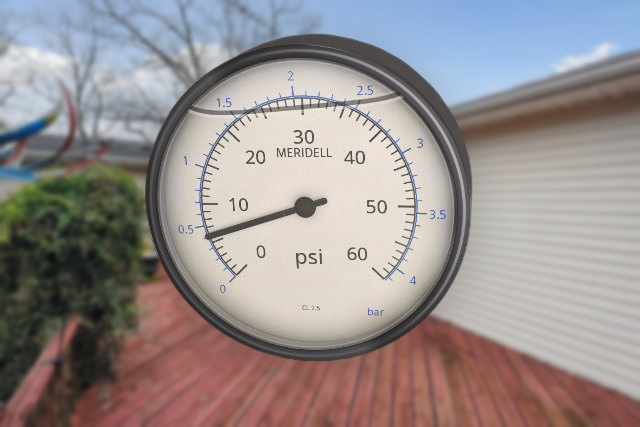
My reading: 6psi
